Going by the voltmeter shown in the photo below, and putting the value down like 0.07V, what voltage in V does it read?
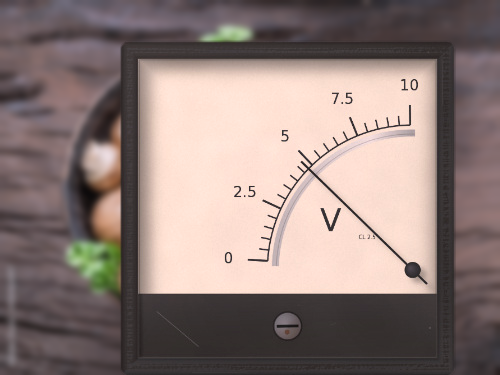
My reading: 4.75V
